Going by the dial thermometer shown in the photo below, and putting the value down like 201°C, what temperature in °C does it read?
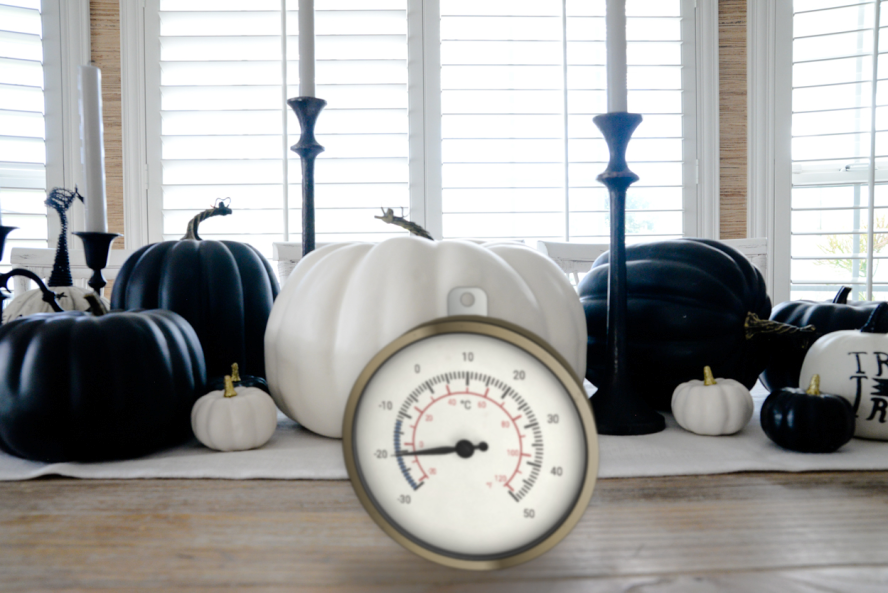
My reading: -20°C
